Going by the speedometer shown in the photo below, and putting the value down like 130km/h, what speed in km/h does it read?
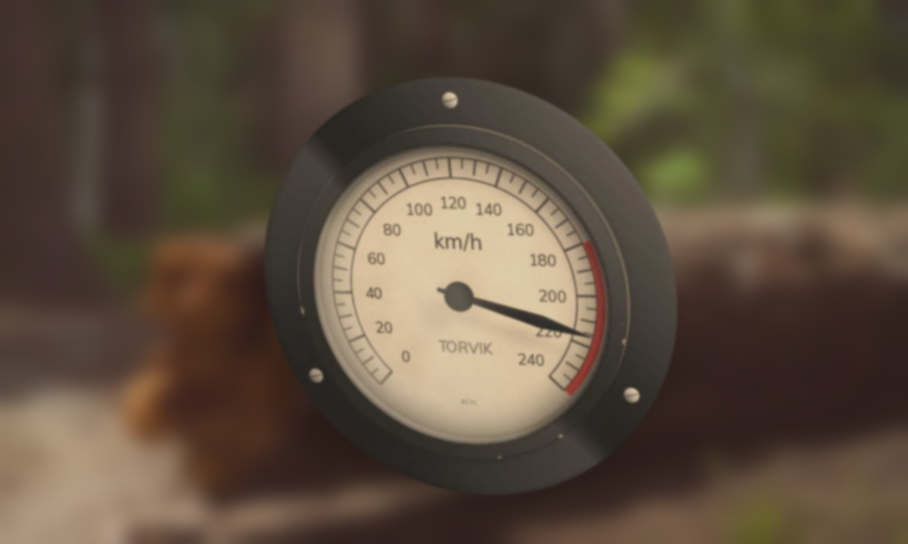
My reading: 215km/h
